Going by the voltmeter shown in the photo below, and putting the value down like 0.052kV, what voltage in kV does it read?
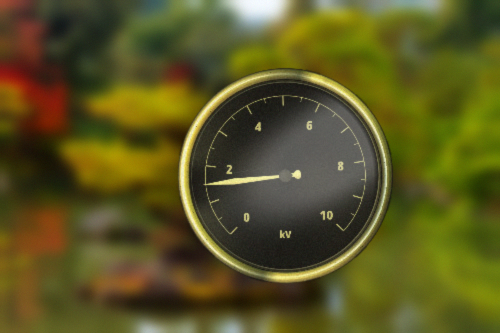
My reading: 1.5kV
